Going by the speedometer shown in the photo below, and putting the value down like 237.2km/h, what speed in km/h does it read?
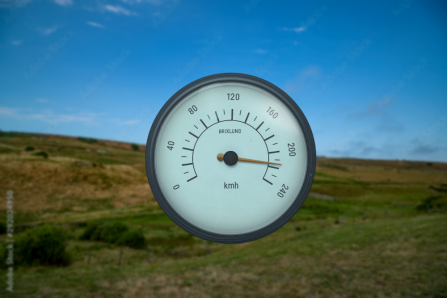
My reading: 215km/h
